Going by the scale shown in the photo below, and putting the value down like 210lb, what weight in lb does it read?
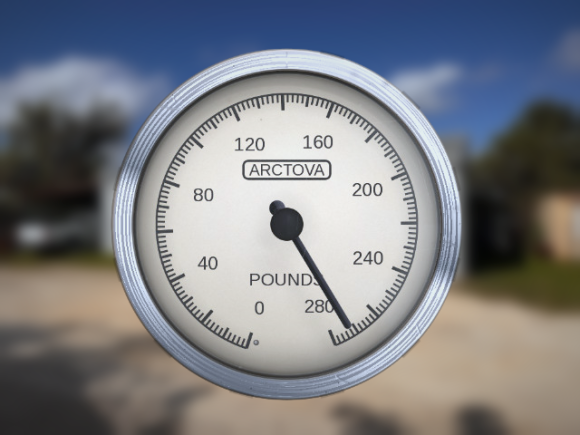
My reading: 272lb
